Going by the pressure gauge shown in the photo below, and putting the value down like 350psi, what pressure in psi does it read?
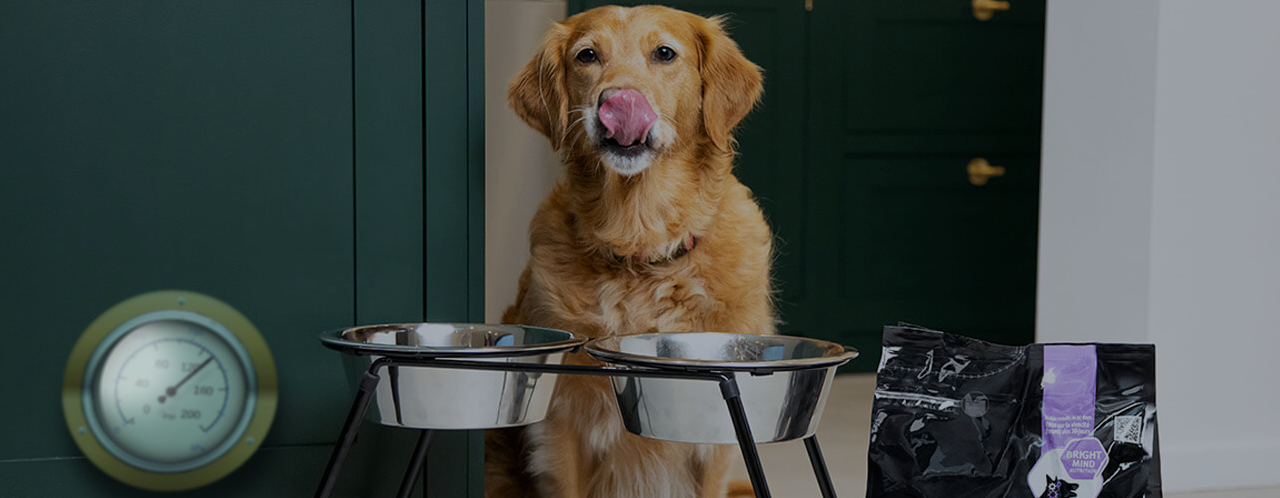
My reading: 130psi
